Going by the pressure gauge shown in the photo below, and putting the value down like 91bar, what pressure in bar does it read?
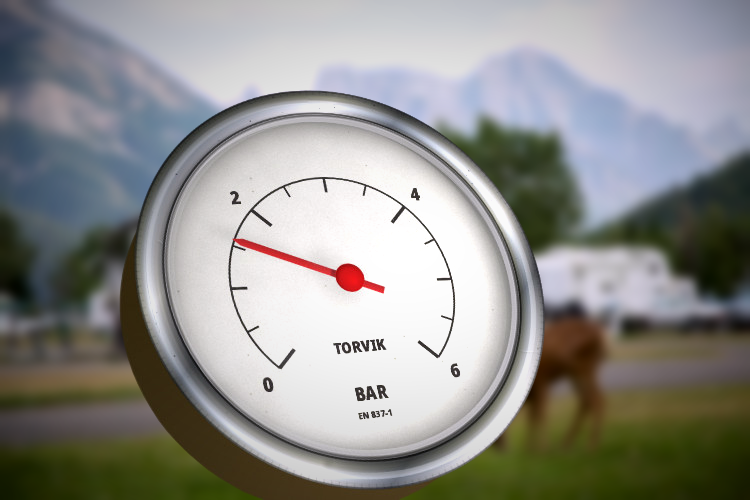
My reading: 1.5bar
